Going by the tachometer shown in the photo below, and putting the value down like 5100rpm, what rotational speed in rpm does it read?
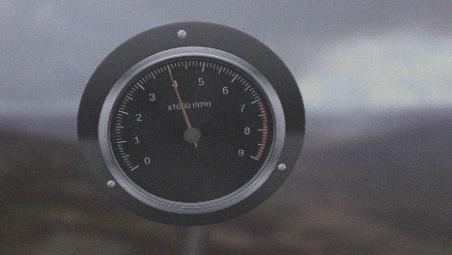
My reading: 4000rpm
